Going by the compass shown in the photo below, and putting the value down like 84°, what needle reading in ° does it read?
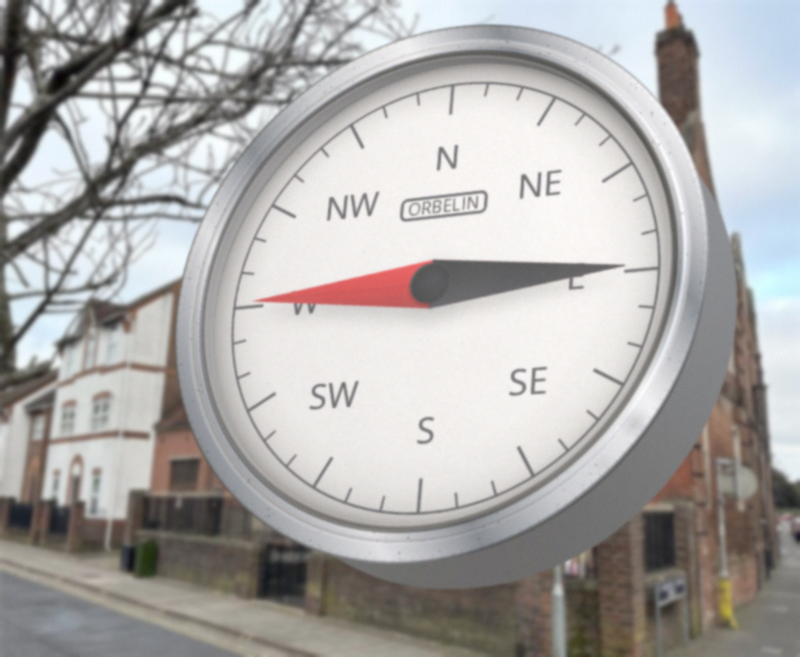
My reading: 270°
